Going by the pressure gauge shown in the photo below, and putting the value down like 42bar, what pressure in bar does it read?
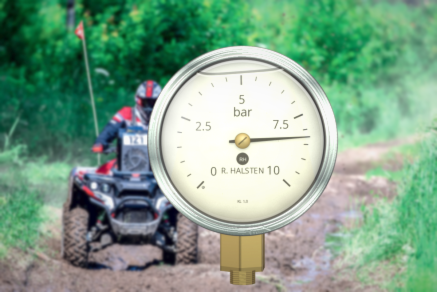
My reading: 8.25bar
